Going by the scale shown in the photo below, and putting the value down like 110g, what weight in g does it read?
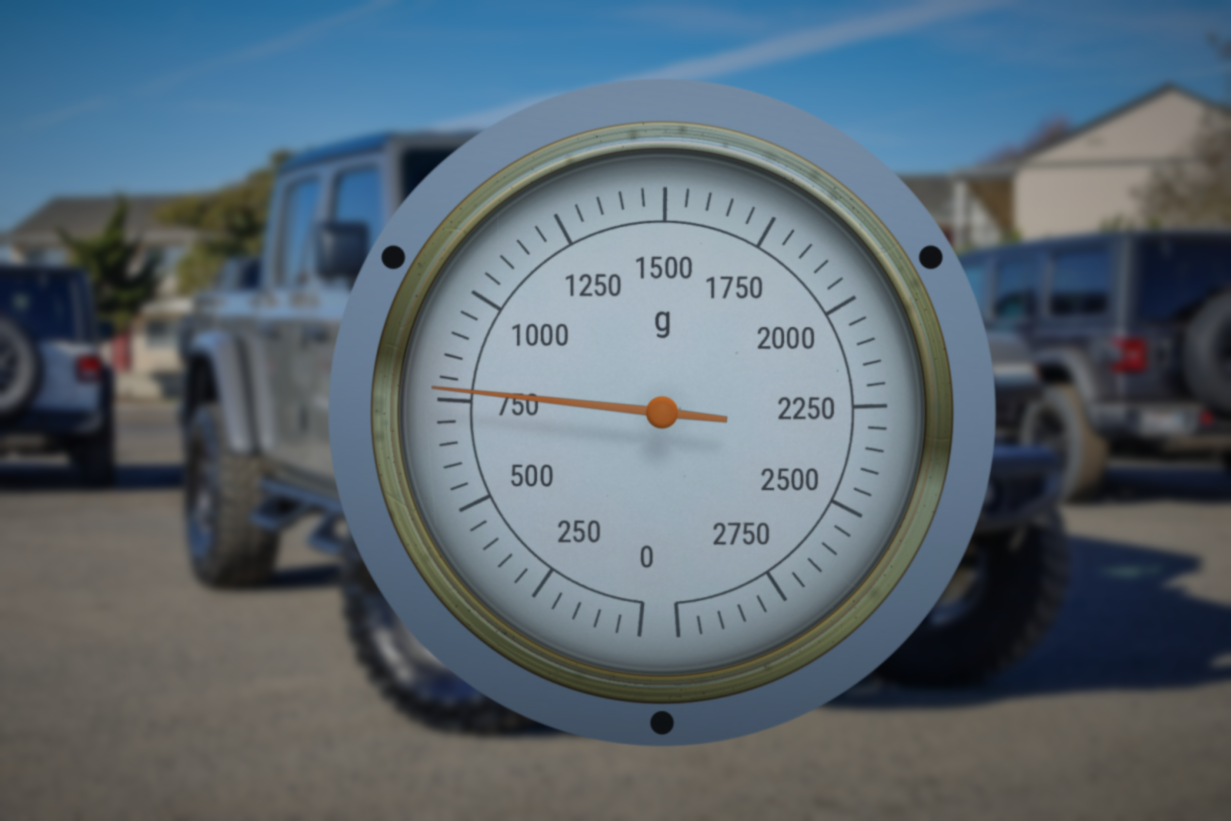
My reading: 775g
